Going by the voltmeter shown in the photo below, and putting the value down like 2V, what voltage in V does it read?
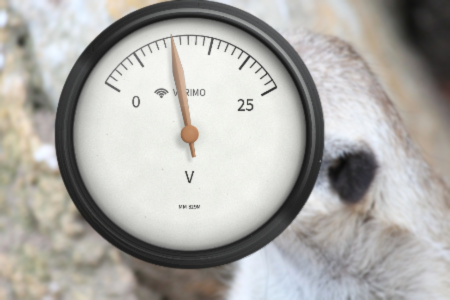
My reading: 10V
